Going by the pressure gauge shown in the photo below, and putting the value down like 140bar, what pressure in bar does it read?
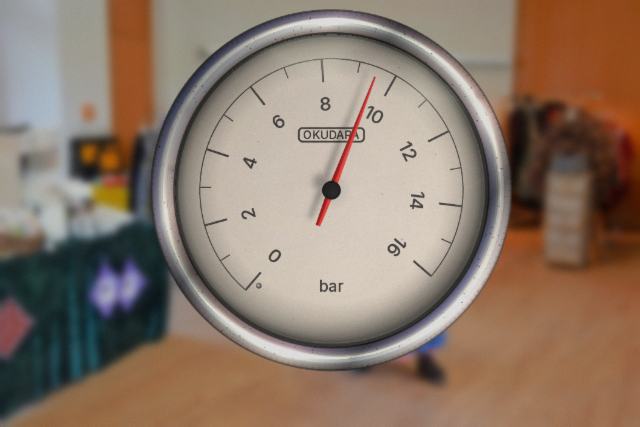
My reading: 9.5bar
